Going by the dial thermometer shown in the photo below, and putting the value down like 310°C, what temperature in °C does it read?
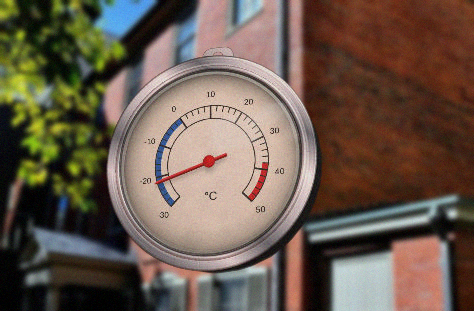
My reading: -22°C
